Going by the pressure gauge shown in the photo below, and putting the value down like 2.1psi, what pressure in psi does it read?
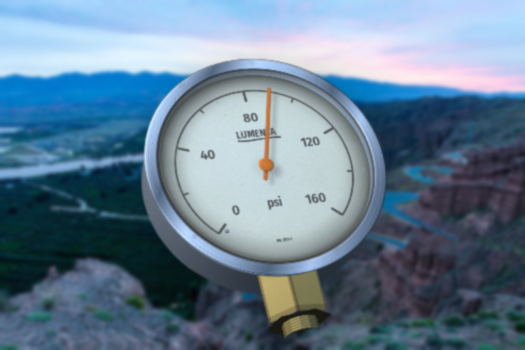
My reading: 90psi
